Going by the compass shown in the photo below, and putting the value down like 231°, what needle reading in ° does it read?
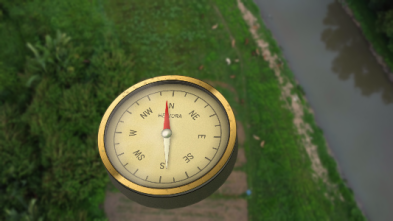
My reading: 352.5°
